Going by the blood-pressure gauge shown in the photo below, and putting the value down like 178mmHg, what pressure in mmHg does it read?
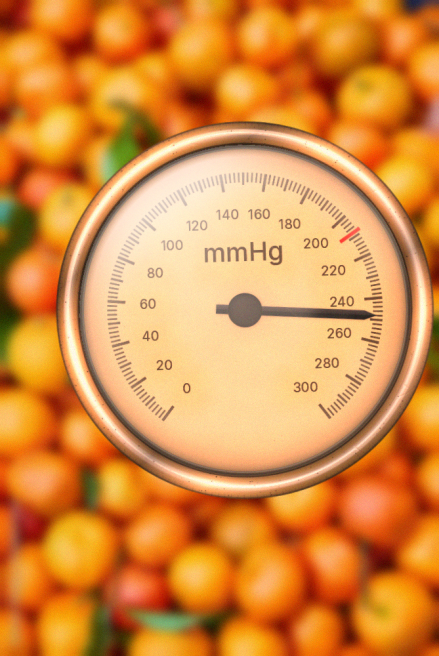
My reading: 248mmHg
